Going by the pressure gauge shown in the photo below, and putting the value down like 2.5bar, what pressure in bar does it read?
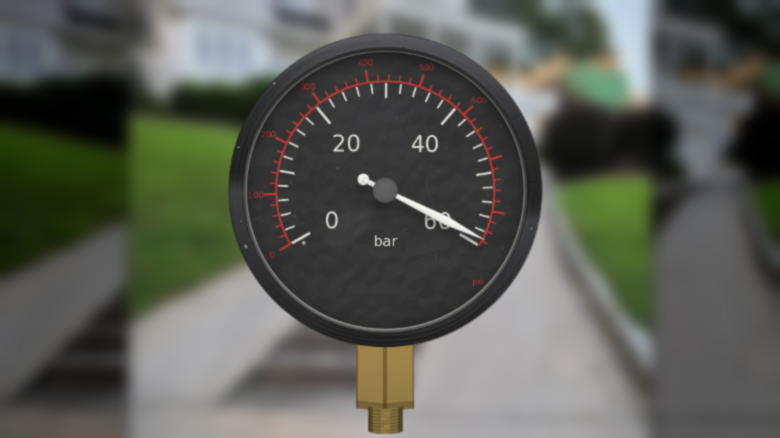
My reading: 59bar
